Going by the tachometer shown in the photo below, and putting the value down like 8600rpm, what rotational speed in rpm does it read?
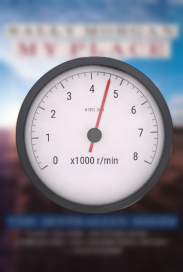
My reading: 4600rpm
